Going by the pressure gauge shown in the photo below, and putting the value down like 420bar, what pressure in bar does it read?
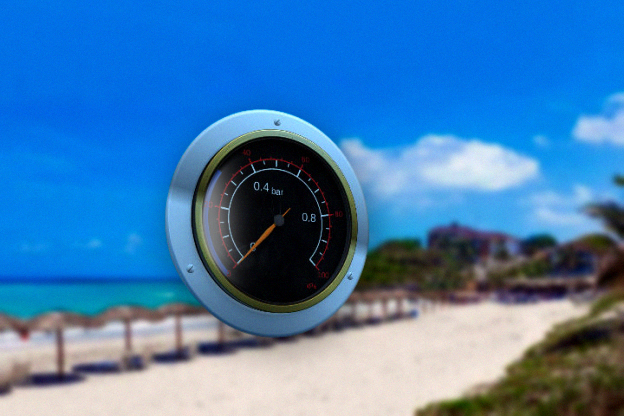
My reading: 0bar
